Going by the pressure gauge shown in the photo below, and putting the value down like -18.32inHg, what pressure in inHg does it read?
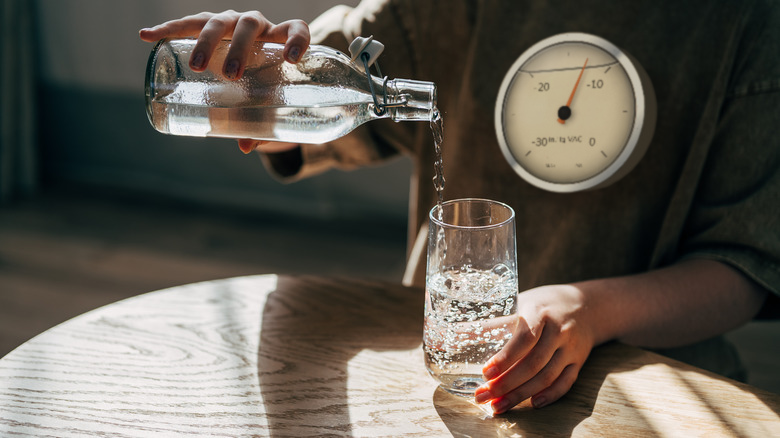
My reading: -12.5inHg
